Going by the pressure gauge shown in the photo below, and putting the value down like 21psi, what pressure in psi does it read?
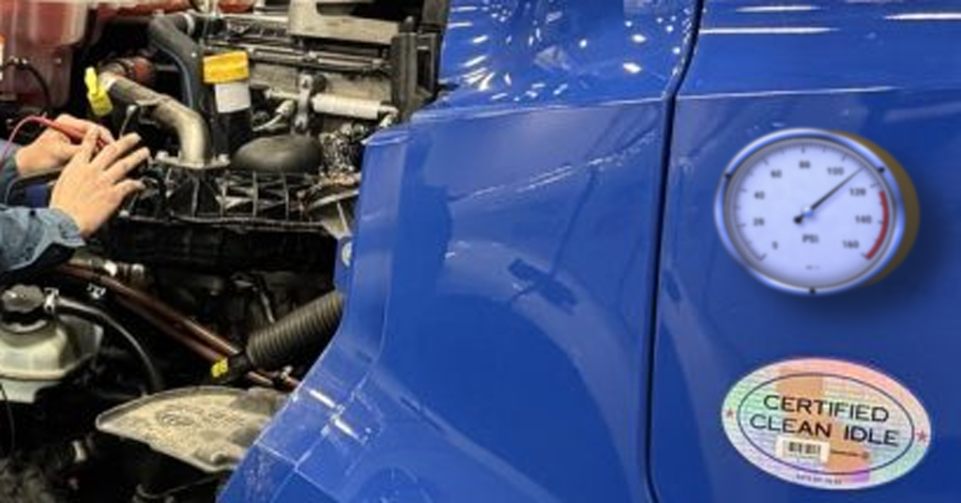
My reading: 110psi
